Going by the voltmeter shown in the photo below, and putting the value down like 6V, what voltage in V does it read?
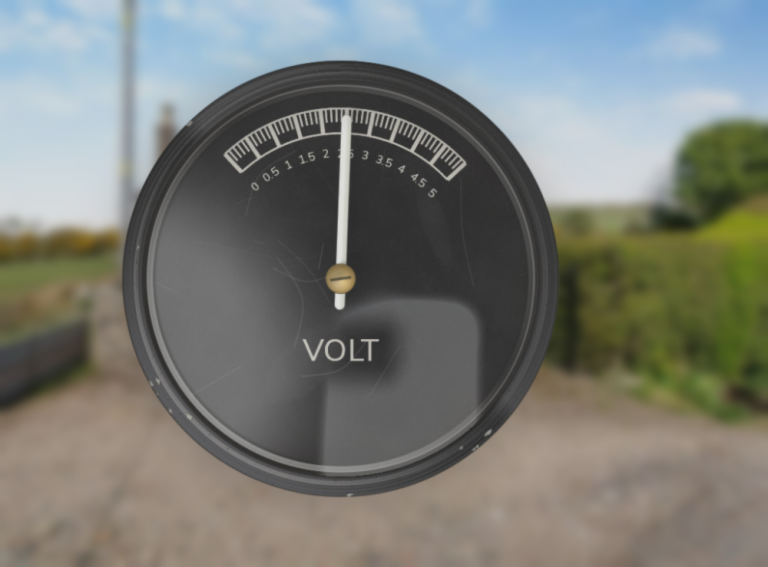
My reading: 2.5V
